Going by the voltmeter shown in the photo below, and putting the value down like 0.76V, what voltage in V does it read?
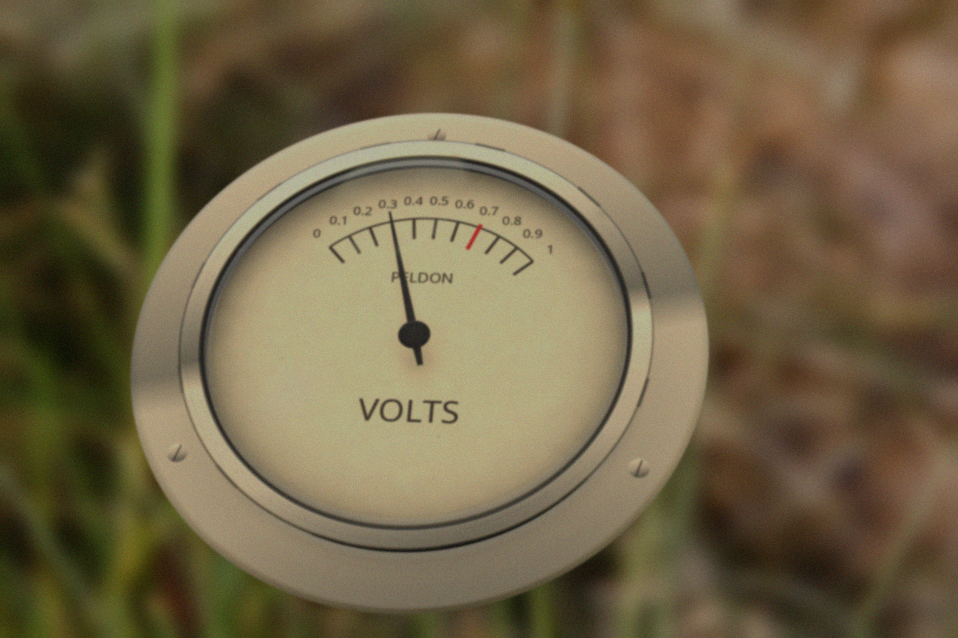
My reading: 0.3V
